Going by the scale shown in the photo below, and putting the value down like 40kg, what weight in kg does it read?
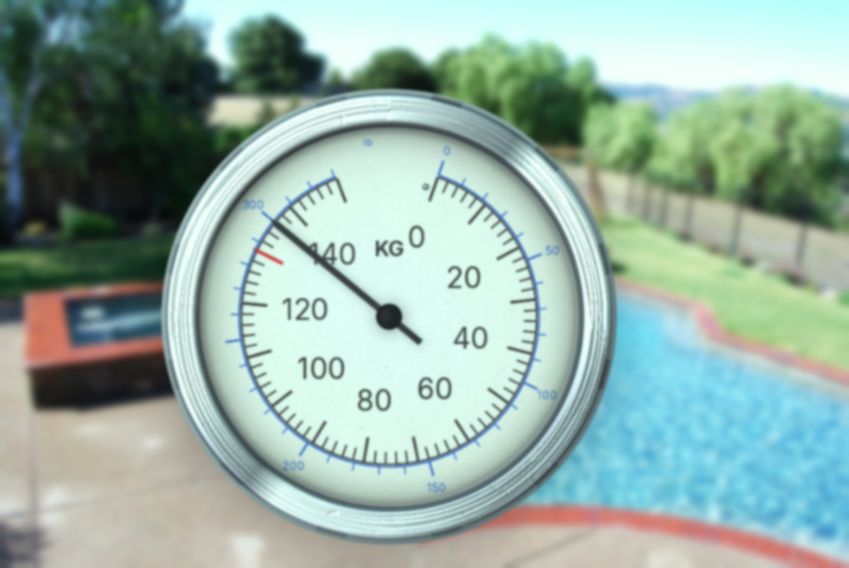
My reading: 136kg
